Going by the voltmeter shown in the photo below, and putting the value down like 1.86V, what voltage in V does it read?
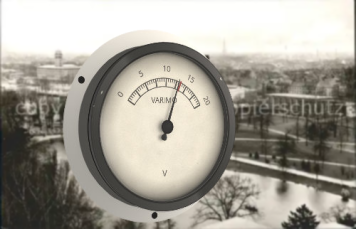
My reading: 12.5V
